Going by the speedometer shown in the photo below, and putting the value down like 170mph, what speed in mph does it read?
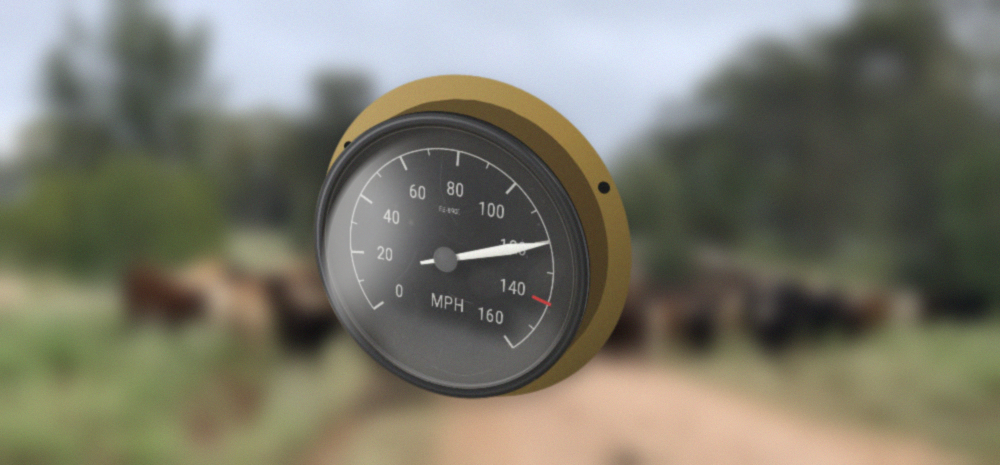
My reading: 120mph
